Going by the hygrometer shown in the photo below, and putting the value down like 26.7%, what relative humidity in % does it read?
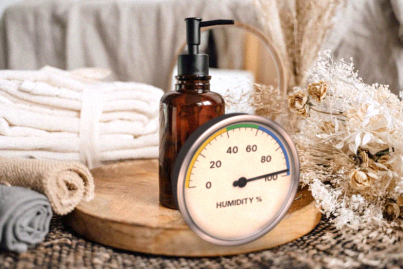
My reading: 96%
